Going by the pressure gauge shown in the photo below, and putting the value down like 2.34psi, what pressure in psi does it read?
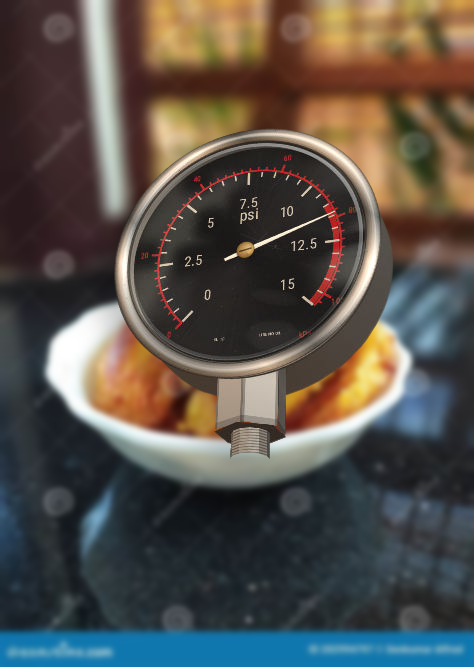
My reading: 11.5psi
